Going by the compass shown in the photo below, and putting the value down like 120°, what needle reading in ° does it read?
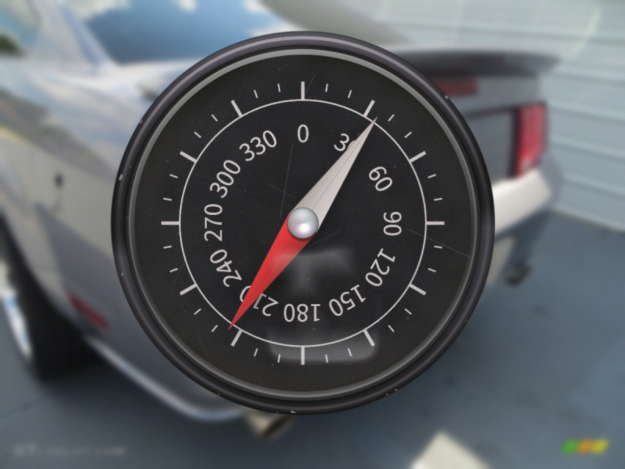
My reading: 215°
